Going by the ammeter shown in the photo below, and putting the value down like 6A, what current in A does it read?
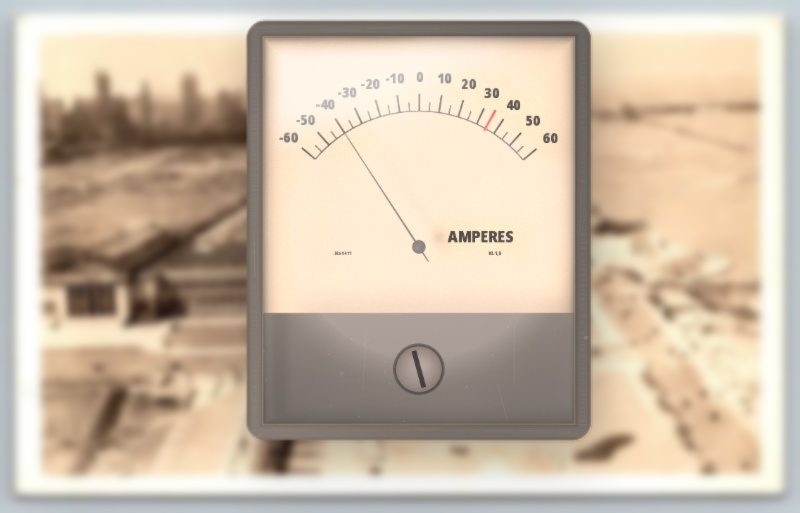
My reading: -40A
